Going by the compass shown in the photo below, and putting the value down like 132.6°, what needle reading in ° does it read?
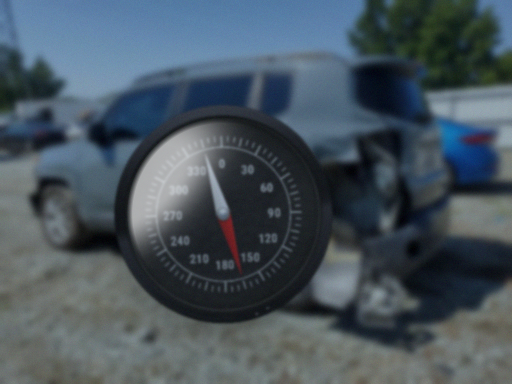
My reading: 165°
